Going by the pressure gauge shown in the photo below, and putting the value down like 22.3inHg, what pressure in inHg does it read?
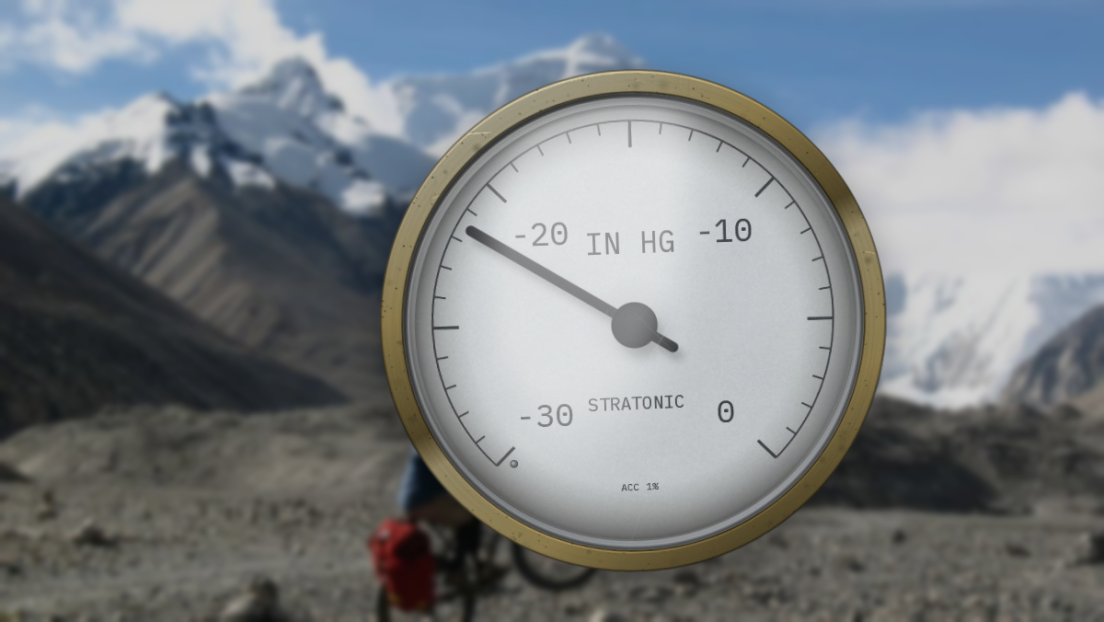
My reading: -21.5inHg
